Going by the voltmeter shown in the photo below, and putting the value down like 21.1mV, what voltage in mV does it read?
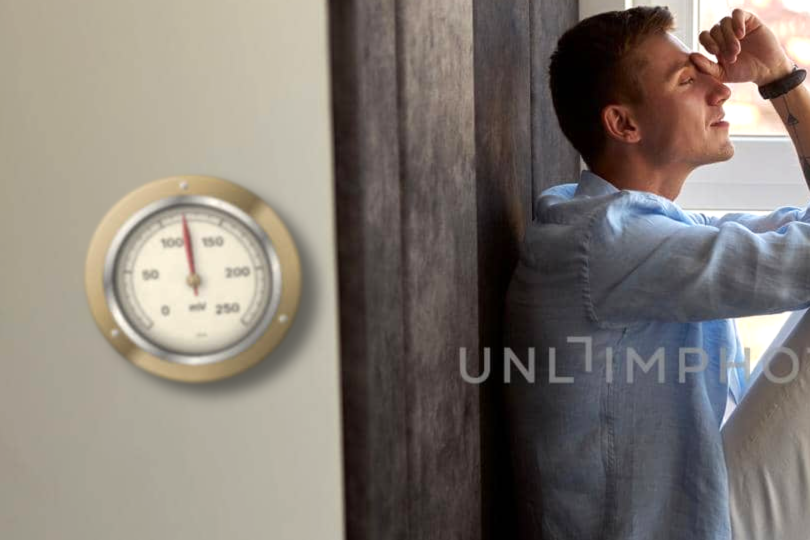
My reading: 120mV
